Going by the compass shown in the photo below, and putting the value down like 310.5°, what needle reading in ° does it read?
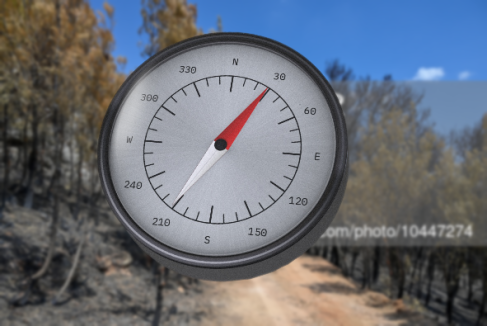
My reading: 30°
